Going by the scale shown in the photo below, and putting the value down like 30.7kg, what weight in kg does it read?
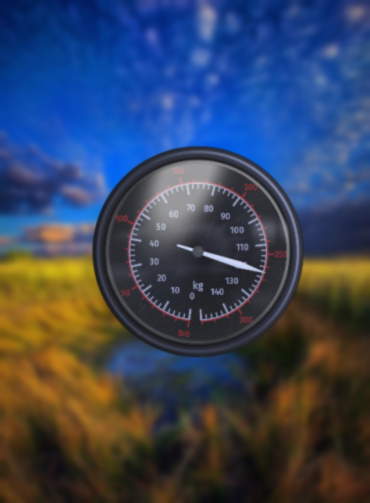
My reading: 120kg
